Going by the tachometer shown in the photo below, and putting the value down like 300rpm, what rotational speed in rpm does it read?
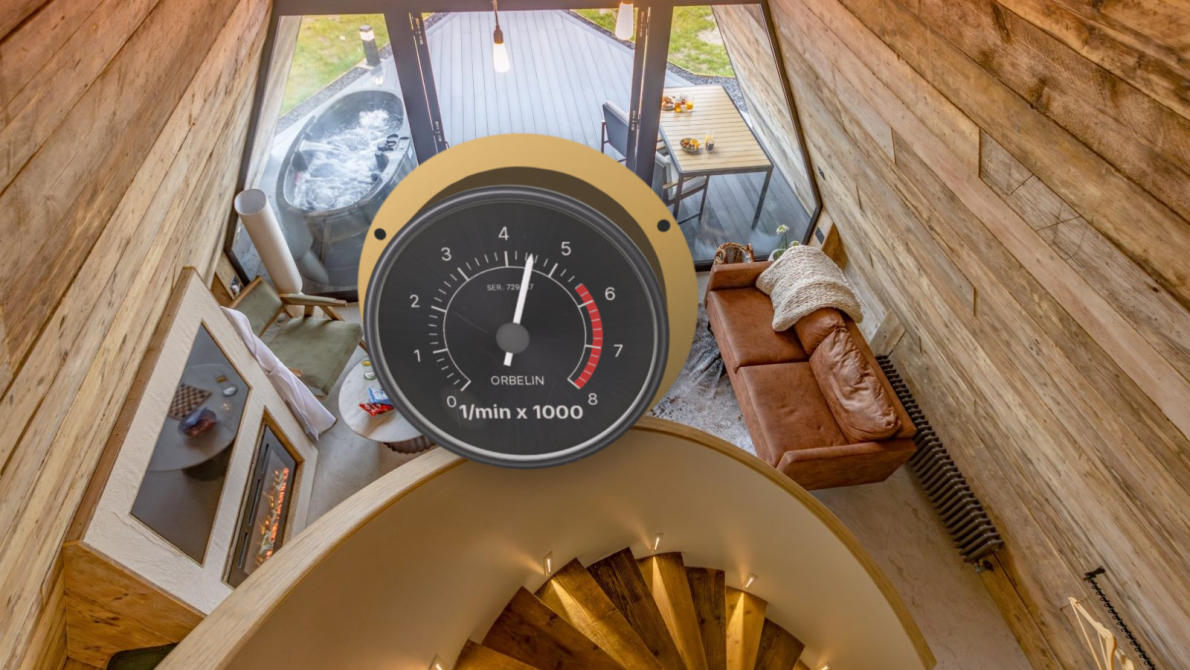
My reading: 4500rpm
